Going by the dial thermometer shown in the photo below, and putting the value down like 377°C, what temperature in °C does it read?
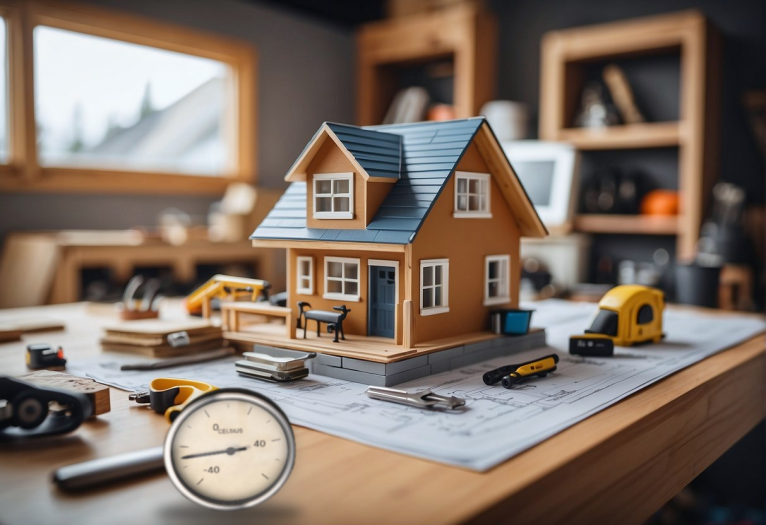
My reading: -25°C
